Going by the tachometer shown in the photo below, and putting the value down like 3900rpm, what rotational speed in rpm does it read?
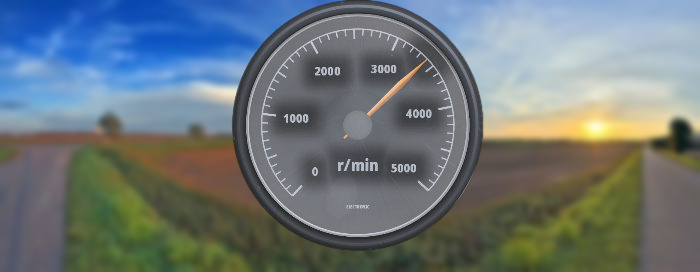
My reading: 3400rpm
